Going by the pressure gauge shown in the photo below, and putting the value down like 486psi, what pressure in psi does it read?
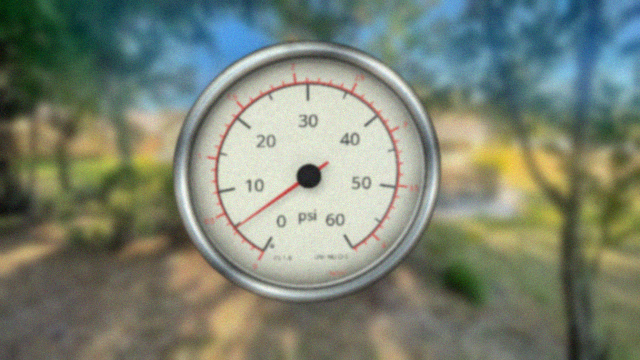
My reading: 5psi
